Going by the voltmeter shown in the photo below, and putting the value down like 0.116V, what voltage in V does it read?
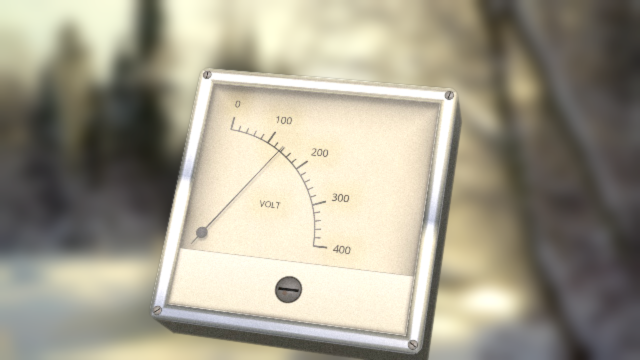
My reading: 140V
